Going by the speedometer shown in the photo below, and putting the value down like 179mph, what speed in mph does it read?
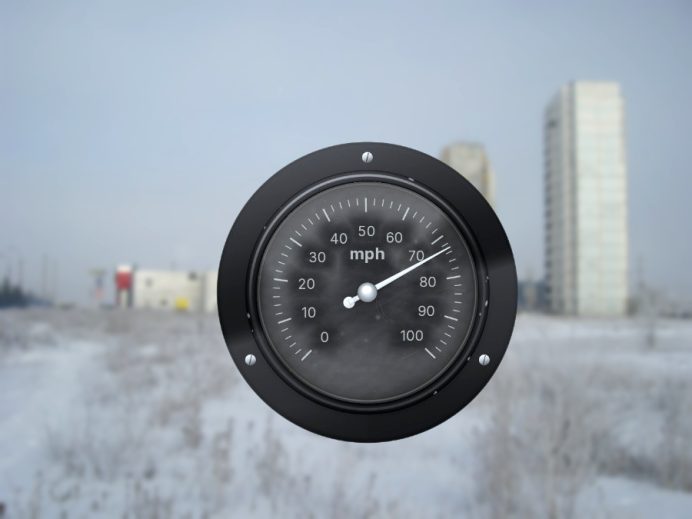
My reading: 73mph
